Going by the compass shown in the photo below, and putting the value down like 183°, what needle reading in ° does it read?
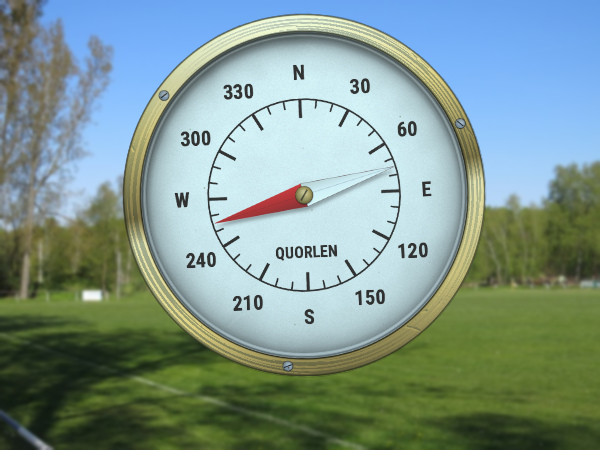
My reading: 255°
